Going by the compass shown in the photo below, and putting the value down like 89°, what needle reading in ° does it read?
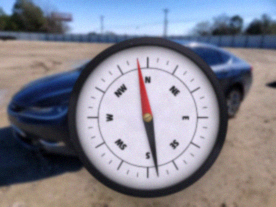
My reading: 350°
